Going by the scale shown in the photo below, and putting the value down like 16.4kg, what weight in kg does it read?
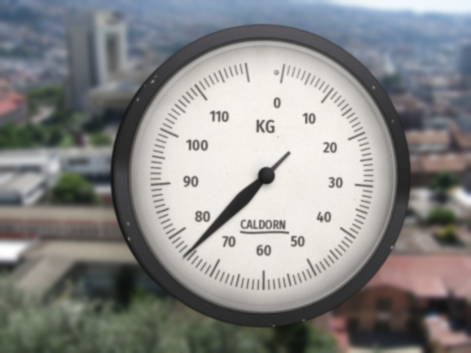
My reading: 76kg
